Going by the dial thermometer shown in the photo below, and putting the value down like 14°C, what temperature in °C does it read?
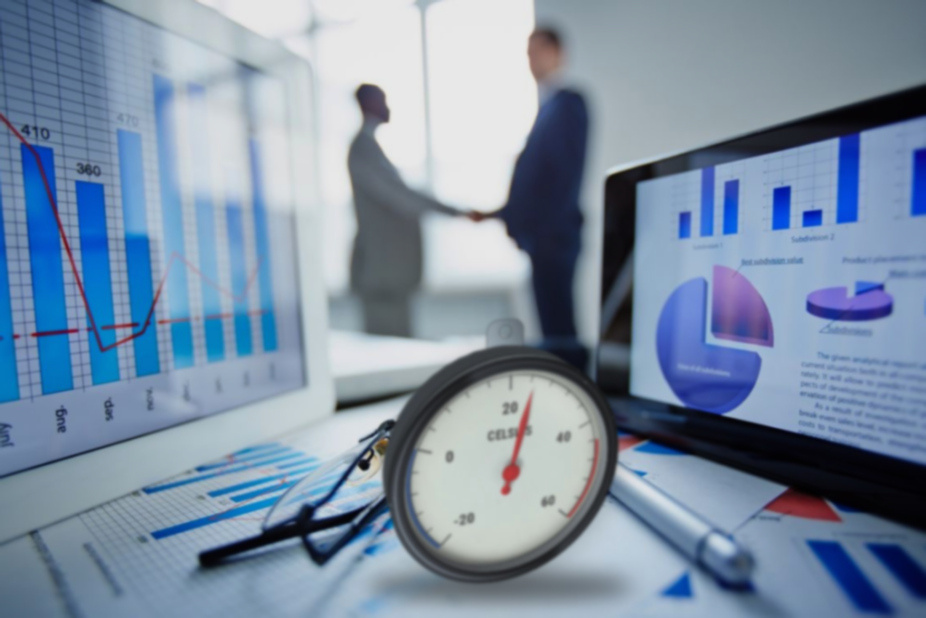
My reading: 24°C
